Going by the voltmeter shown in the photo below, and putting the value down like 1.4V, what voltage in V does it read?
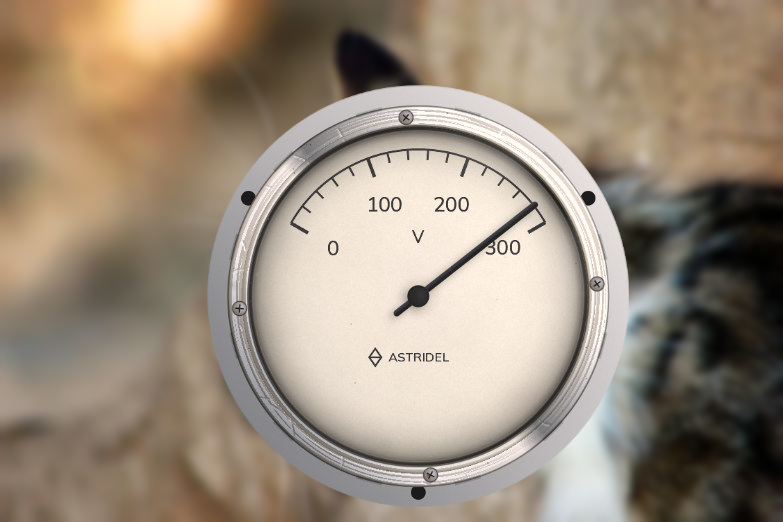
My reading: 280V
